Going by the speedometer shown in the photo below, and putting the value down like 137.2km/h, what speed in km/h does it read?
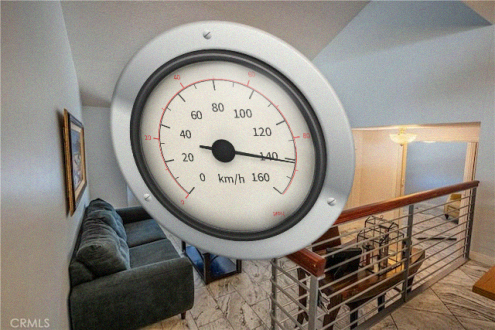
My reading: 140km/h
